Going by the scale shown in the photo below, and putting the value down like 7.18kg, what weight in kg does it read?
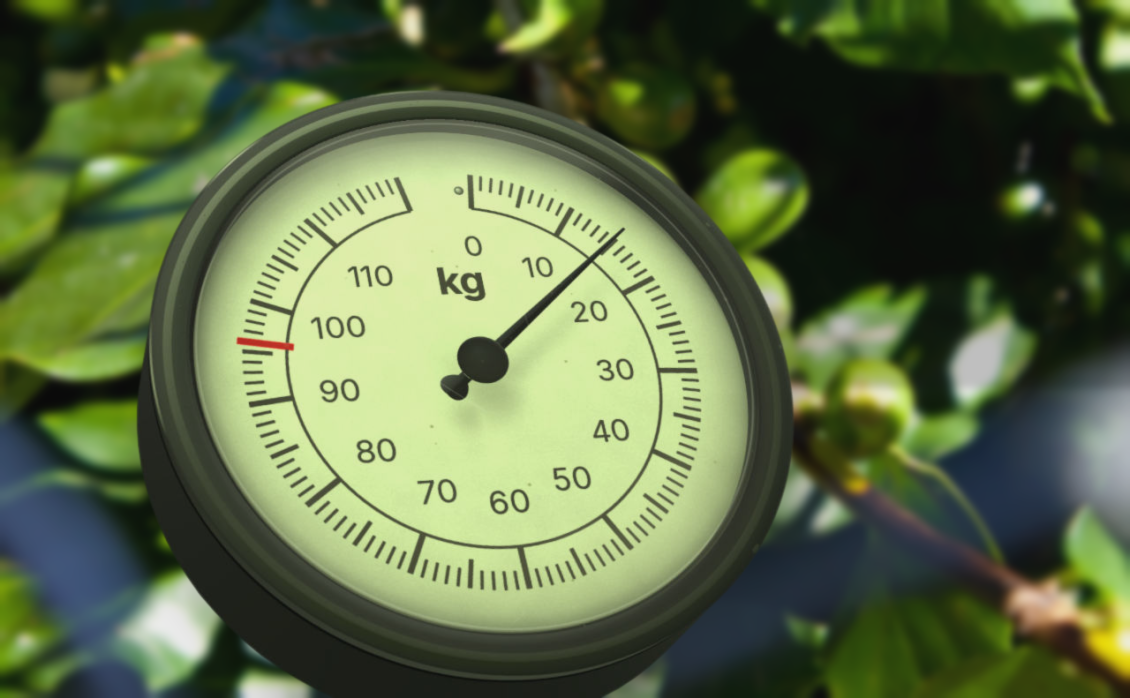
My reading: 15kg
